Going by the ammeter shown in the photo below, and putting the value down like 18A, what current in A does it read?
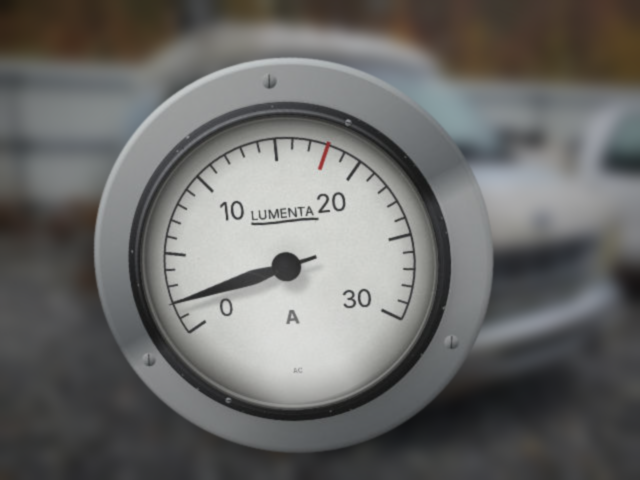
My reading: 2A
